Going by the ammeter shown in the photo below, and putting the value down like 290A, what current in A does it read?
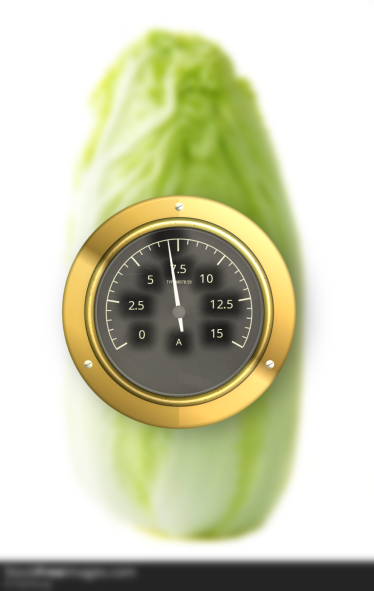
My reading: 7A
